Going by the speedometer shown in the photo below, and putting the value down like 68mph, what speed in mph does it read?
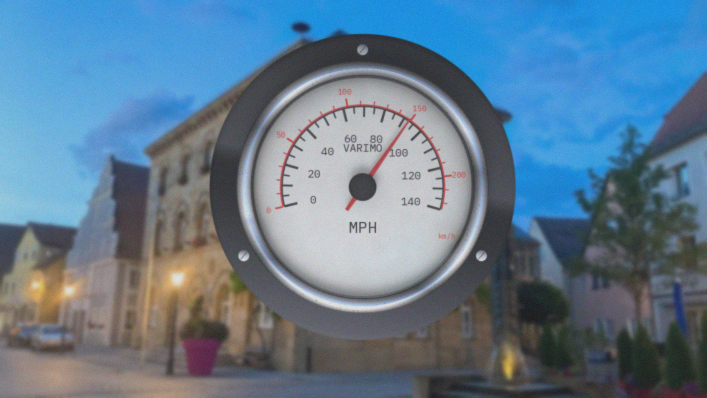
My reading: 92.5mph
